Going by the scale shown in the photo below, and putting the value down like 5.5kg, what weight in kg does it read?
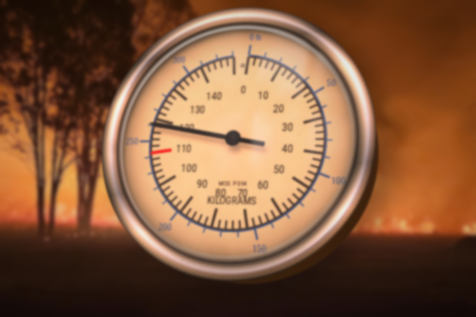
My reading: 118kg
